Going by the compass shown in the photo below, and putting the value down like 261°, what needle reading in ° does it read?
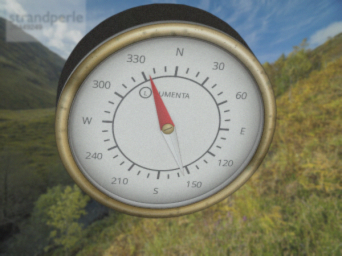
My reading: 335°
